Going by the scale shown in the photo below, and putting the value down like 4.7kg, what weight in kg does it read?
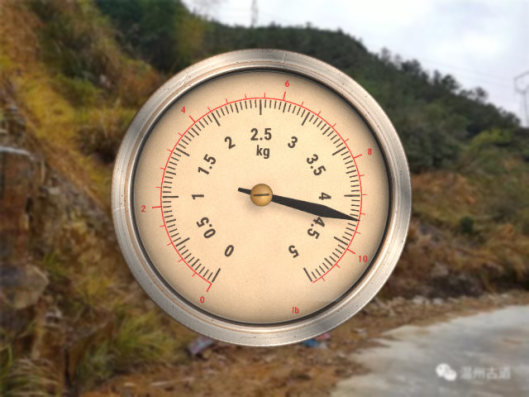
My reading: 4.25kg
